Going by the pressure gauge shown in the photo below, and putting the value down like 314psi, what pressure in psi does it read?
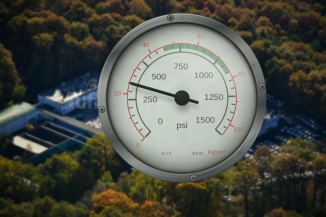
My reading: 350psi
